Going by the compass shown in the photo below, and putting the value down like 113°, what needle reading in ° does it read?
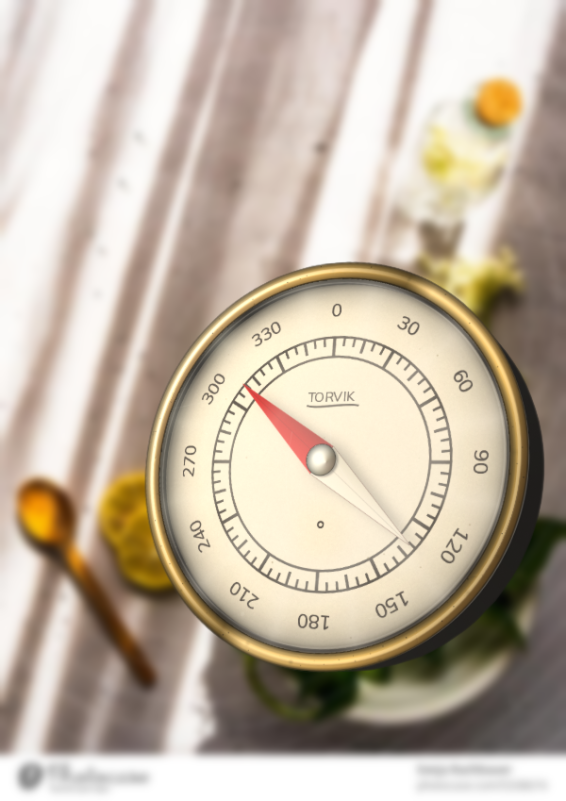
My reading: 310°
